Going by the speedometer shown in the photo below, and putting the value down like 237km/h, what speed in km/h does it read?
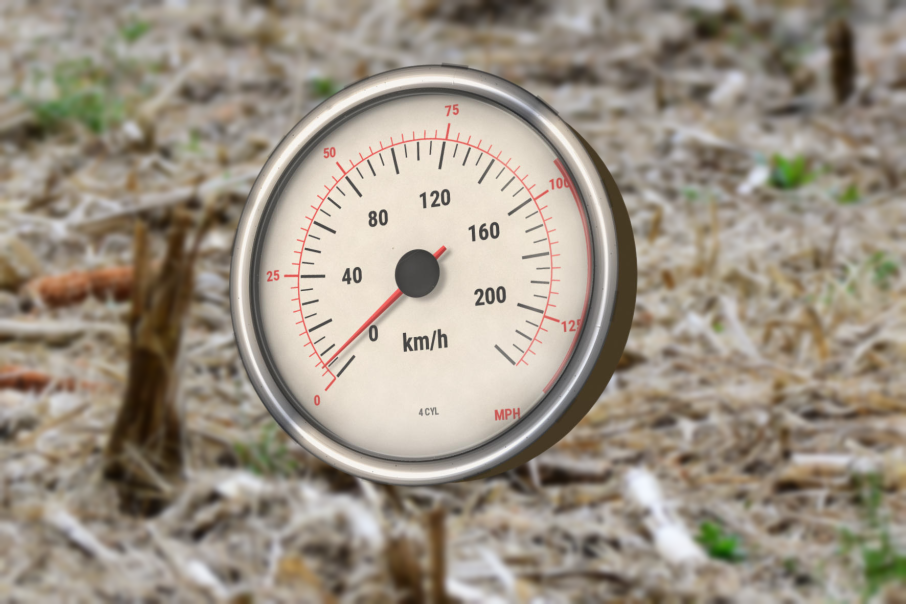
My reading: 5km/h
